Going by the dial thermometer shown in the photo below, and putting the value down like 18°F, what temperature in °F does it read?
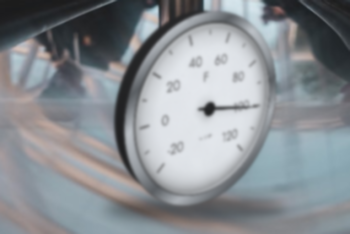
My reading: 100°F
